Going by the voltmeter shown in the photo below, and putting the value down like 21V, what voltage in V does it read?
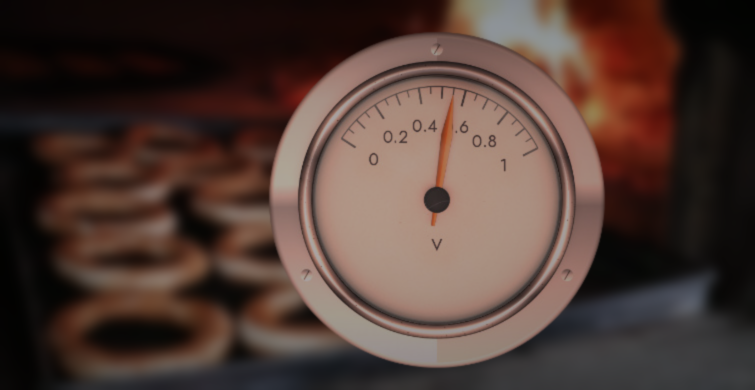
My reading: 0.55V
